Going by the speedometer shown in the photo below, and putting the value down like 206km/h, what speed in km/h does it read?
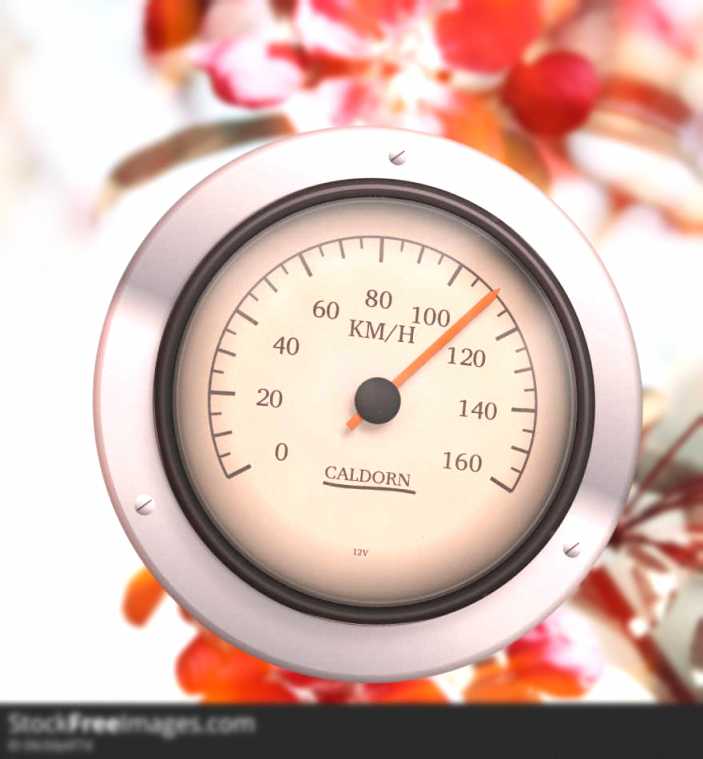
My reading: 110km/h
